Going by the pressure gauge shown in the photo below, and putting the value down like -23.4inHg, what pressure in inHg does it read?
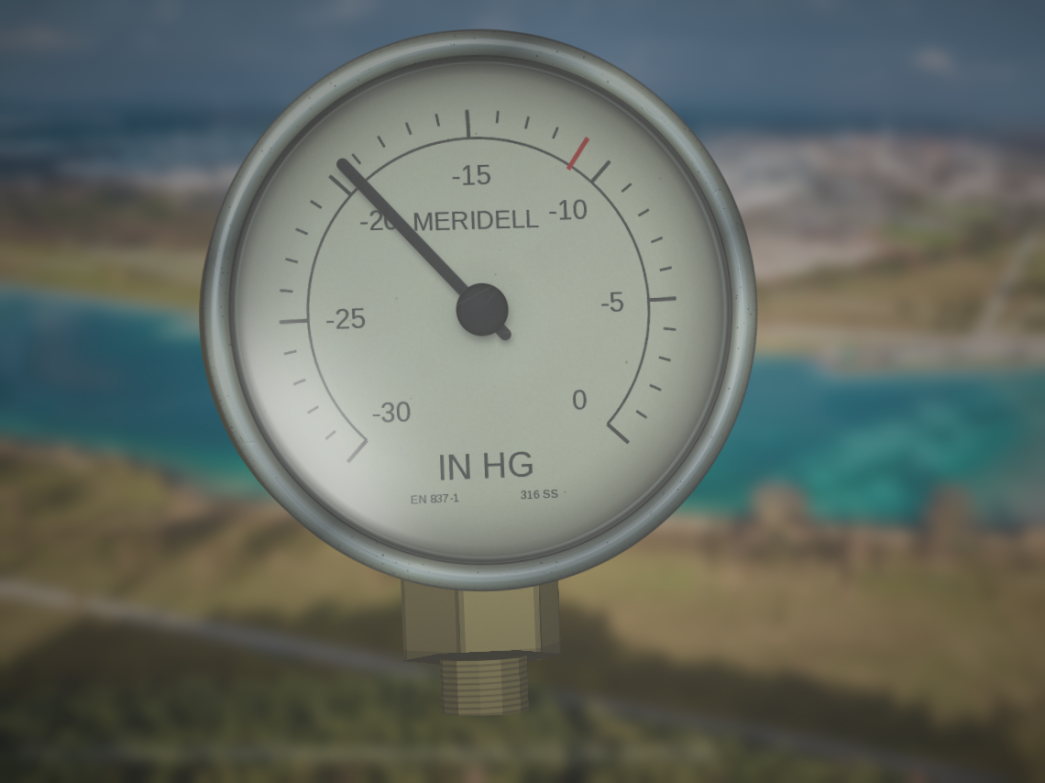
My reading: -19.5inHg
